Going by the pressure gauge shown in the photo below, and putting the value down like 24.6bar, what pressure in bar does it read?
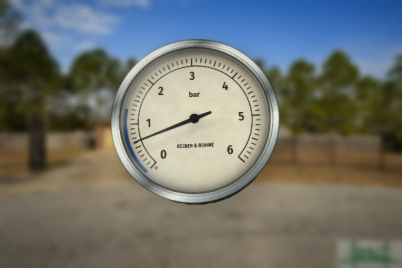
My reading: 0.6bar
